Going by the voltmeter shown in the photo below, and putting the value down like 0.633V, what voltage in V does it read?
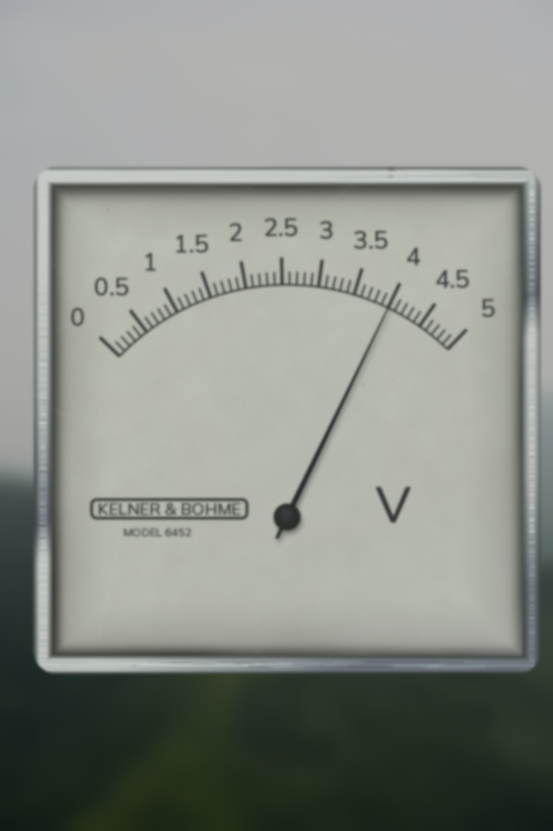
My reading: 4V
